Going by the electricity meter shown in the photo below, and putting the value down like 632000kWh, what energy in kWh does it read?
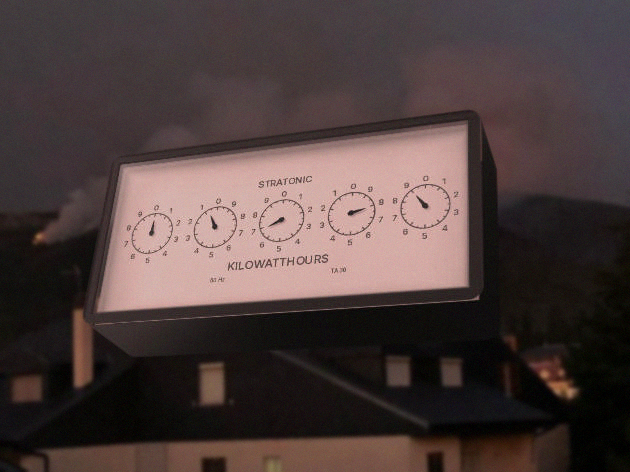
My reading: 679kWh
